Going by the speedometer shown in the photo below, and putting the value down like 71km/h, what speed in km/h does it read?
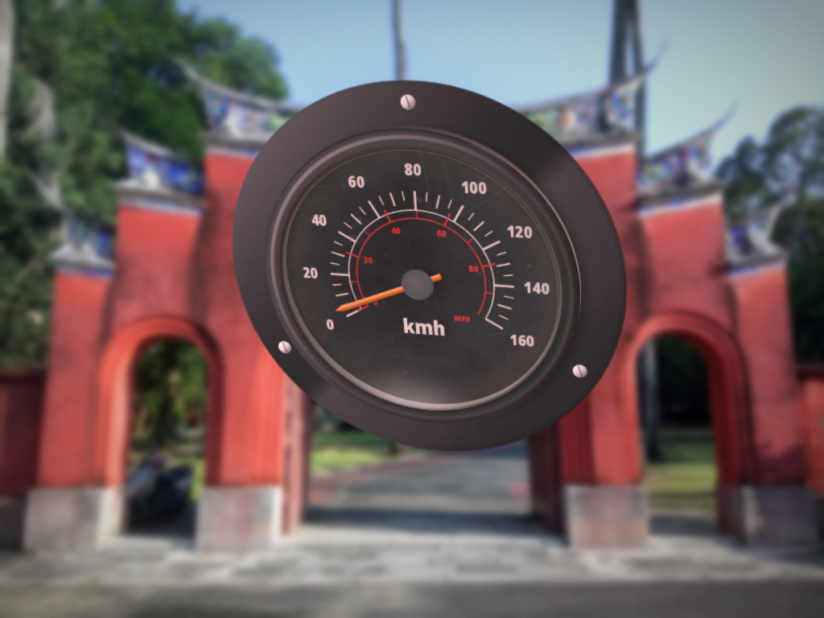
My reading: 5km/h
